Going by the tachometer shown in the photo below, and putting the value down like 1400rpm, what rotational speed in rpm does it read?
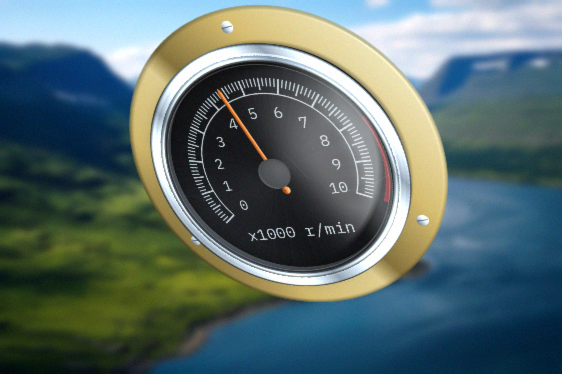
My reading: 4500rpm
